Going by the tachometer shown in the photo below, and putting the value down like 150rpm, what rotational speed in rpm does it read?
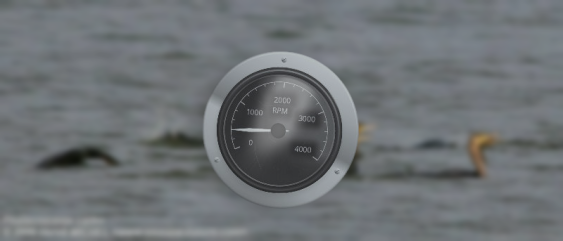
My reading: 400rpm
